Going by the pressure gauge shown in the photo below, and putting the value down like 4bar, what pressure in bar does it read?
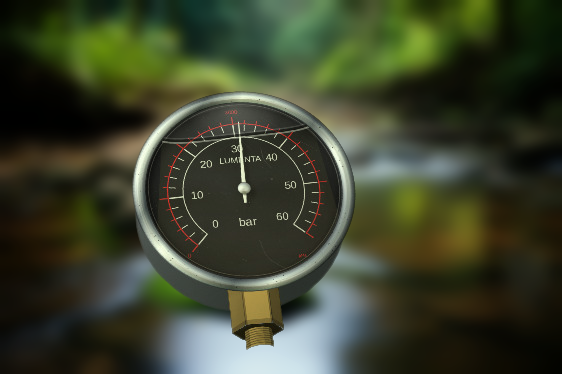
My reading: 31bar
